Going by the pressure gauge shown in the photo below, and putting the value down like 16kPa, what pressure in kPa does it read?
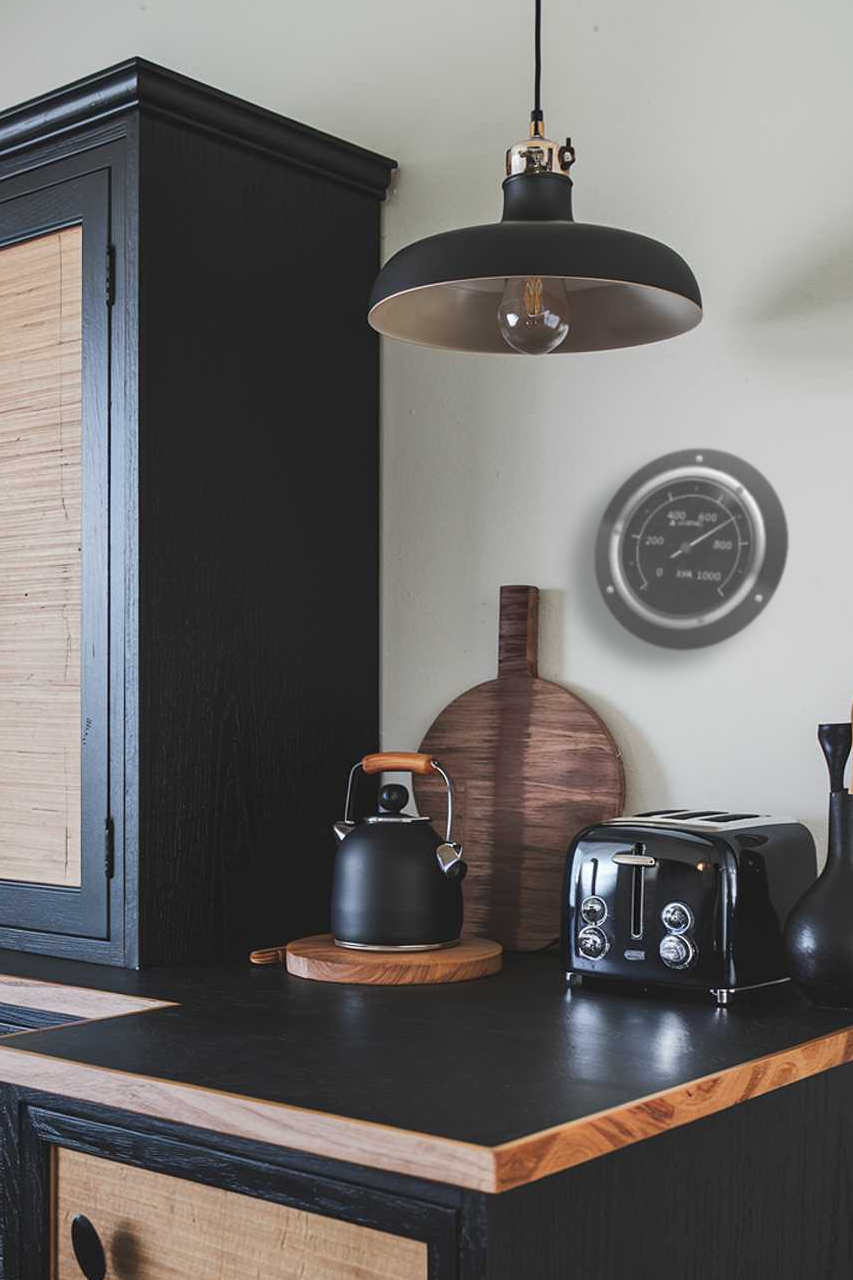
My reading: 700kPa
